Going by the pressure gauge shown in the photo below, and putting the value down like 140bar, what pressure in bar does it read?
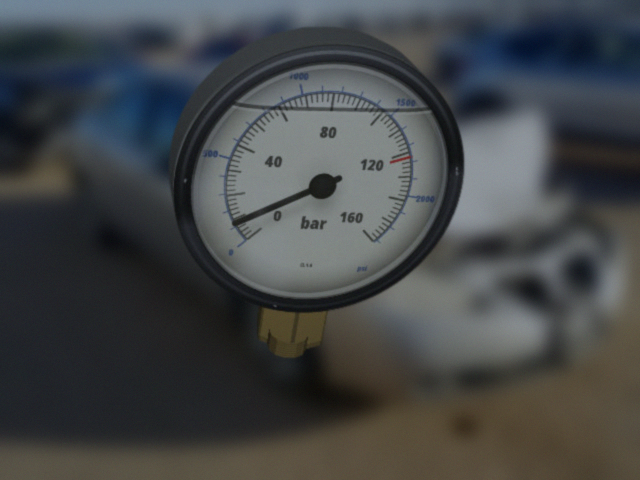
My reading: 10bar
